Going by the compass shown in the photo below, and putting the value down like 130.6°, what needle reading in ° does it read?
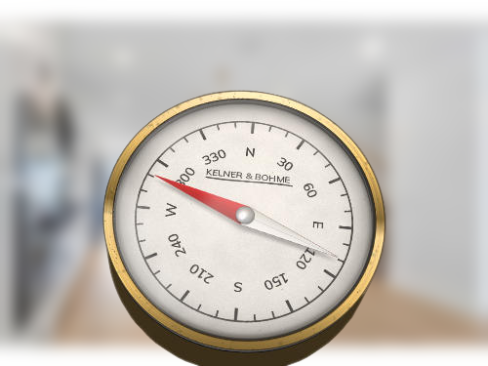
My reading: 290°
